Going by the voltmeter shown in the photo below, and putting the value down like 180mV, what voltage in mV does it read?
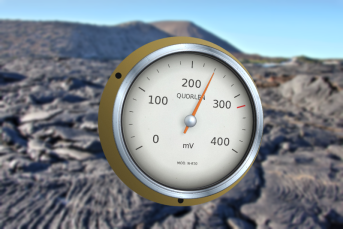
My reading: 240mV
